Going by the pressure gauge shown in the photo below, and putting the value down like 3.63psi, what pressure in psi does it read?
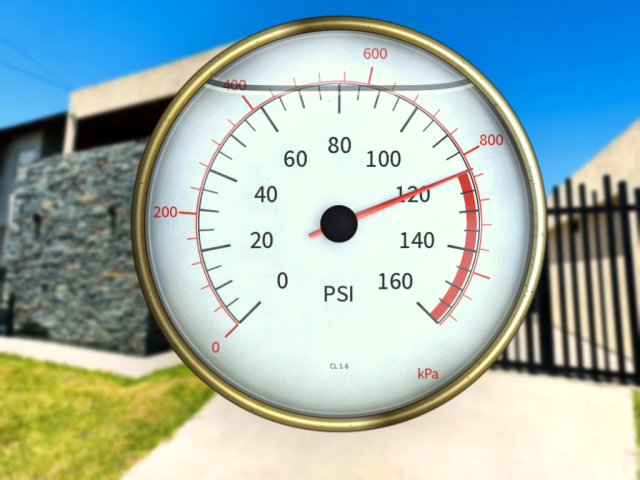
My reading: 120psi
